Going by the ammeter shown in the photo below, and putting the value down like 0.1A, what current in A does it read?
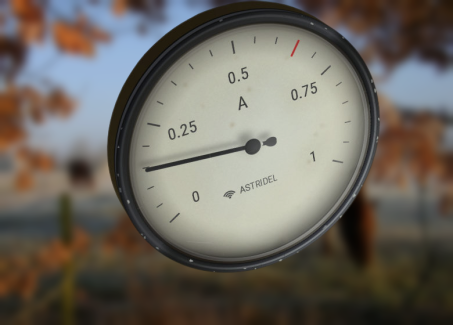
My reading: 0.15A
